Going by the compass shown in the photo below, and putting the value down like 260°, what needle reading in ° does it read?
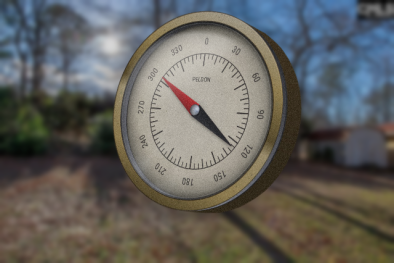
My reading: 305°
